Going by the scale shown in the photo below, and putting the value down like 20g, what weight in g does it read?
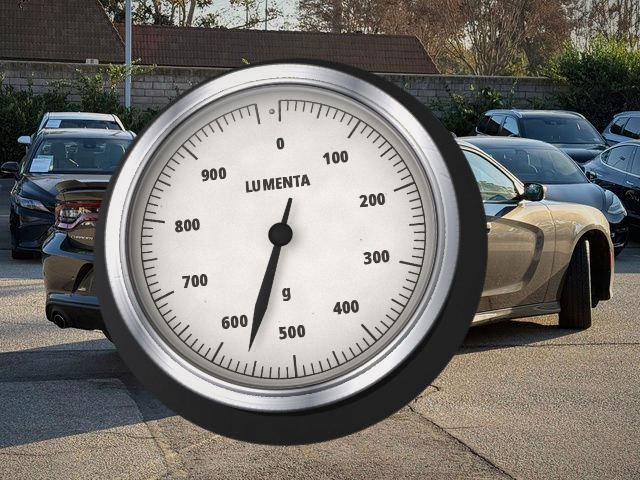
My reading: 560g
